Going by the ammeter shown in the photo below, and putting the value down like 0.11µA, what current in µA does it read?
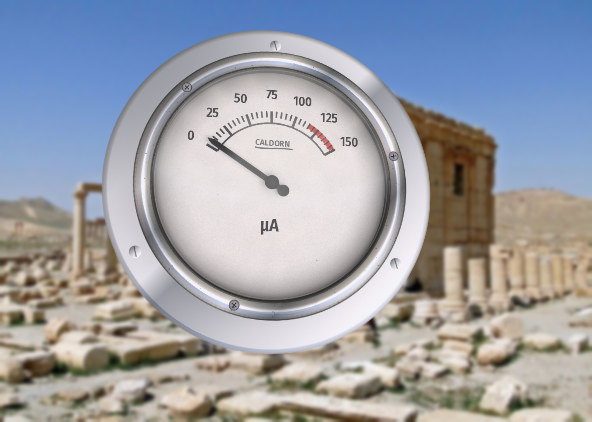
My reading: 5µA
